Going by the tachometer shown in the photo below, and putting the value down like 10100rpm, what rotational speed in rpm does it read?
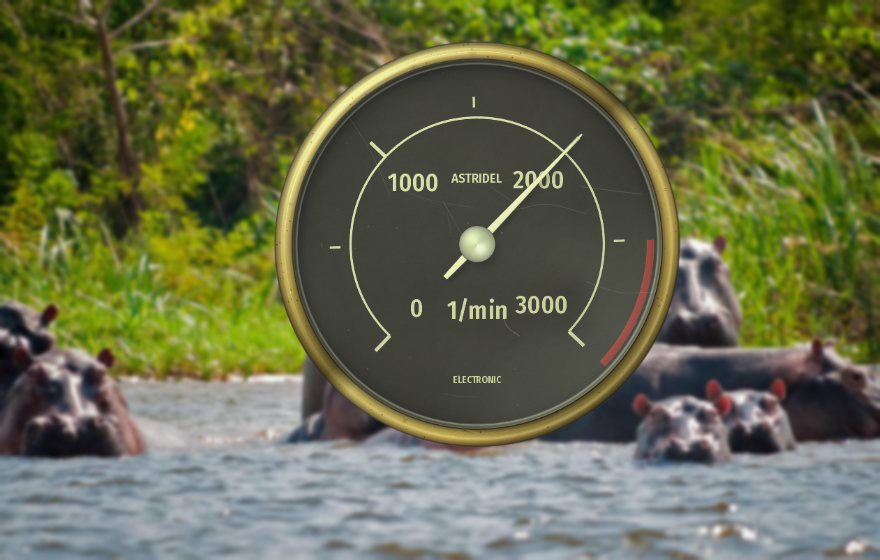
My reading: 2000rpm
